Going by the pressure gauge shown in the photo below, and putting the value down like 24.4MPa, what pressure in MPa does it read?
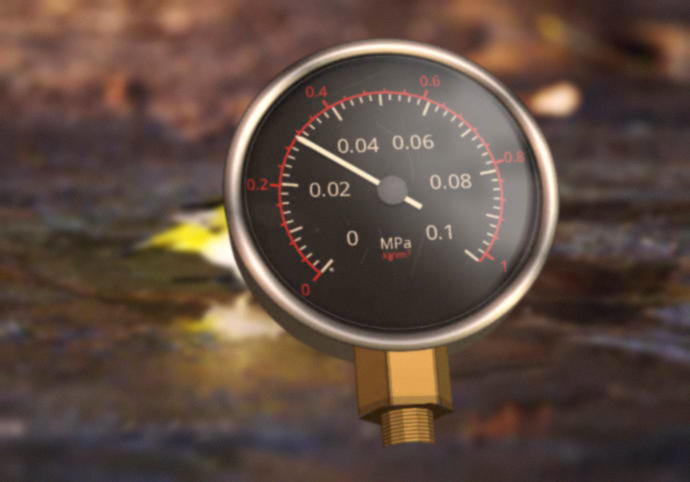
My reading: 0.03MPa
